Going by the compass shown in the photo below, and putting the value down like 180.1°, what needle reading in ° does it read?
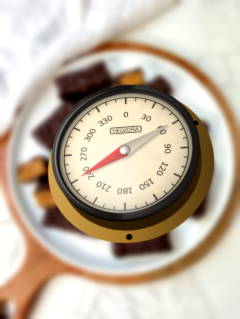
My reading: 240°
